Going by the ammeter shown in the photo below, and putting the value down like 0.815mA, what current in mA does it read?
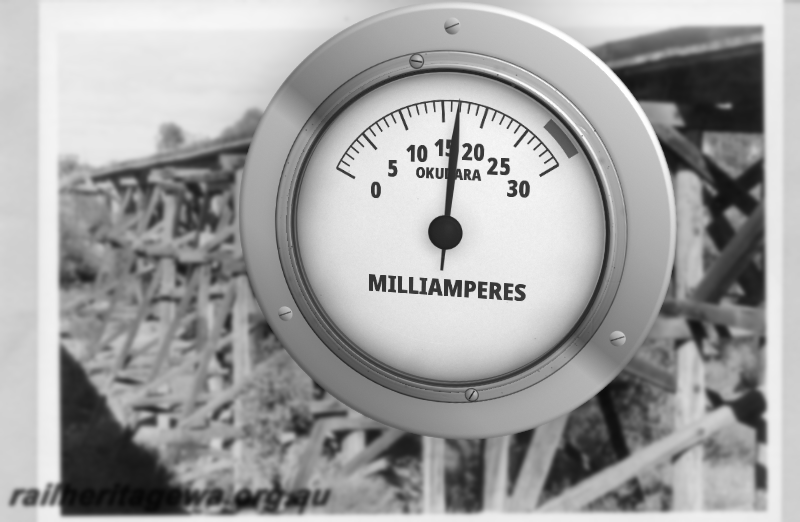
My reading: 17mA
